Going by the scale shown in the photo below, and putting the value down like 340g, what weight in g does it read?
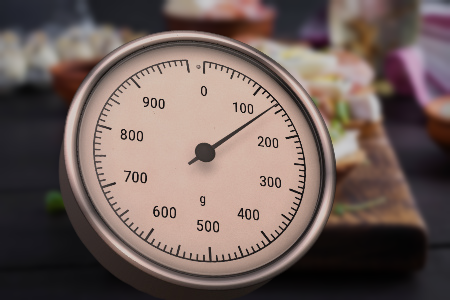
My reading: 140g
